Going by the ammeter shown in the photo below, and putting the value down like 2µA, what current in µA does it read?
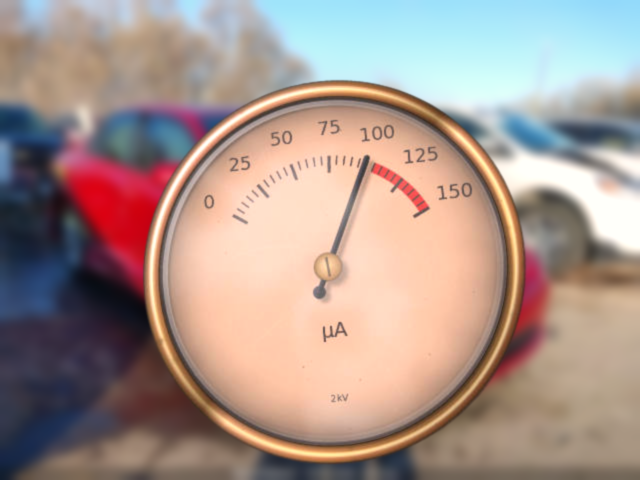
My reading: 100µA
